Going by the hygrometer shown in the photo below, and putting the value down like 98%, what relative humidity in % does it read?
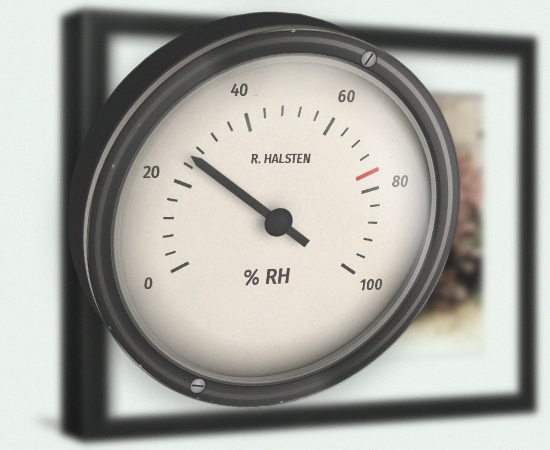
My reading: 26%
